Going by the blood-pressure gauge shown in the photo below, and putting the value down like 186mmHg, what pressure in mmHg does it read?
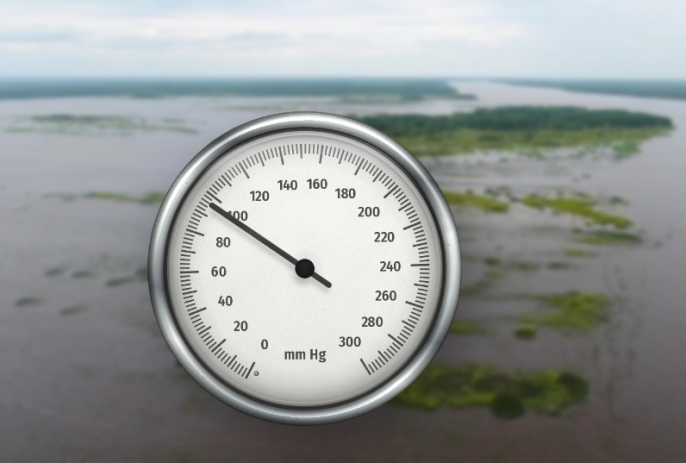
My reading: 96mmHg
